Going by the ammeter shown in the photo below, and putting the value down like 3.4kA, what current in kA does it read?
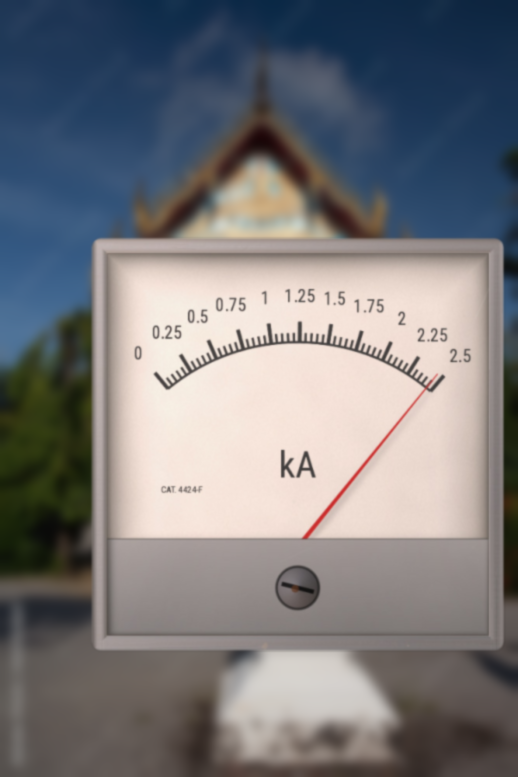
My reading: 2.45kA
